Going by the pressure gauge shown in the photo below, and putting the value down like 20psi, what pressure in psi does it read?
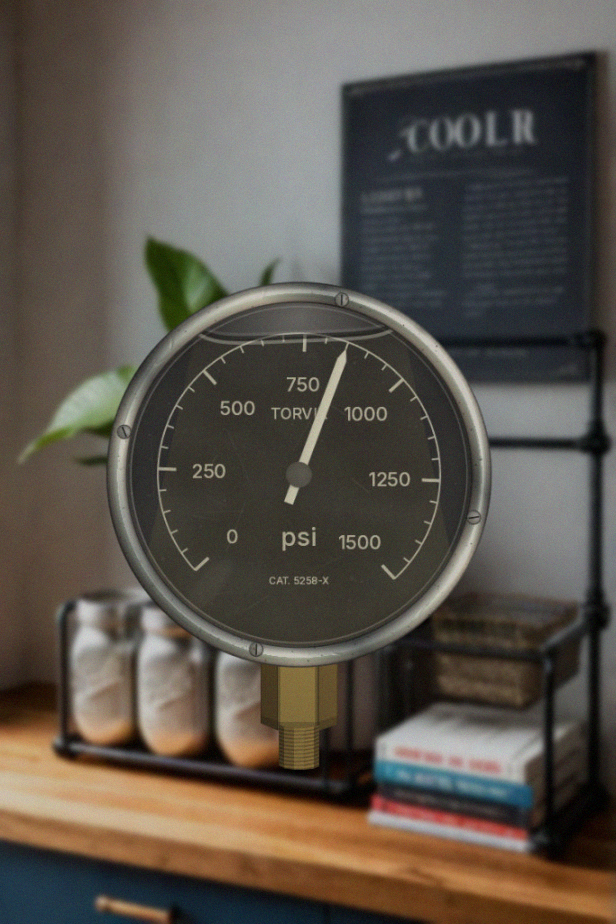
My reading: 850psi
